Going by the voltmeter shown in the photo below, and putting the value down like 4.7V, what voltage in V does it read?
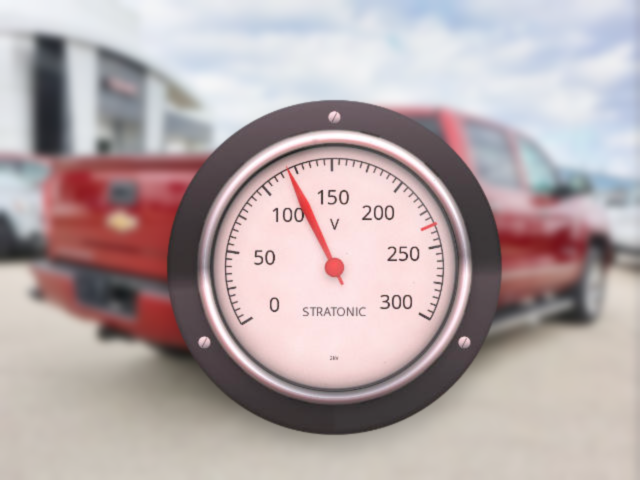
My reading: 120V
